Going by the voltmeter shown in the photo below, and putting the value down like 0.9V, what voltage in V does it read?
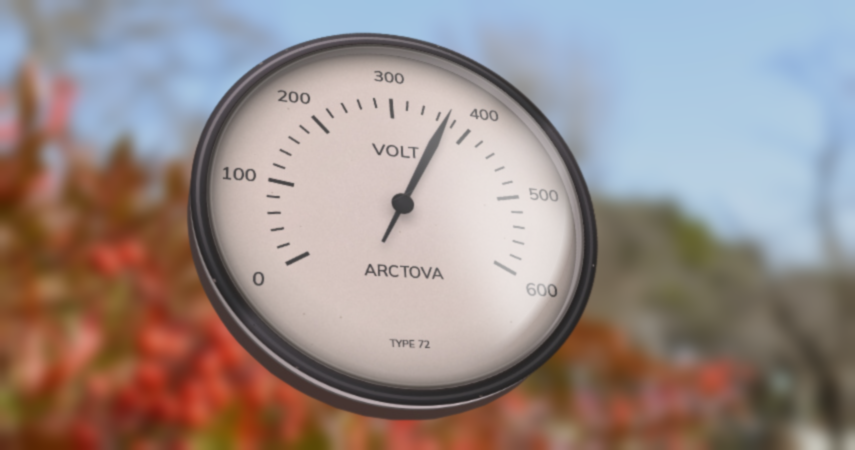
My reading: 370V
